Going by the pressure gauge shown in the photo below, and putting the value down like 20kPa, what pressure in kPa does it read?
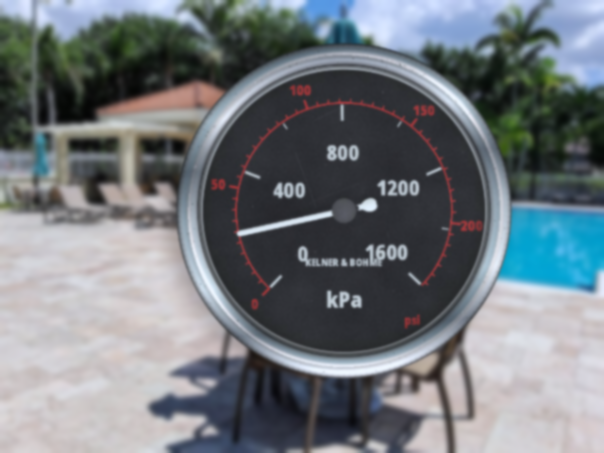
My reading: 200kPa
